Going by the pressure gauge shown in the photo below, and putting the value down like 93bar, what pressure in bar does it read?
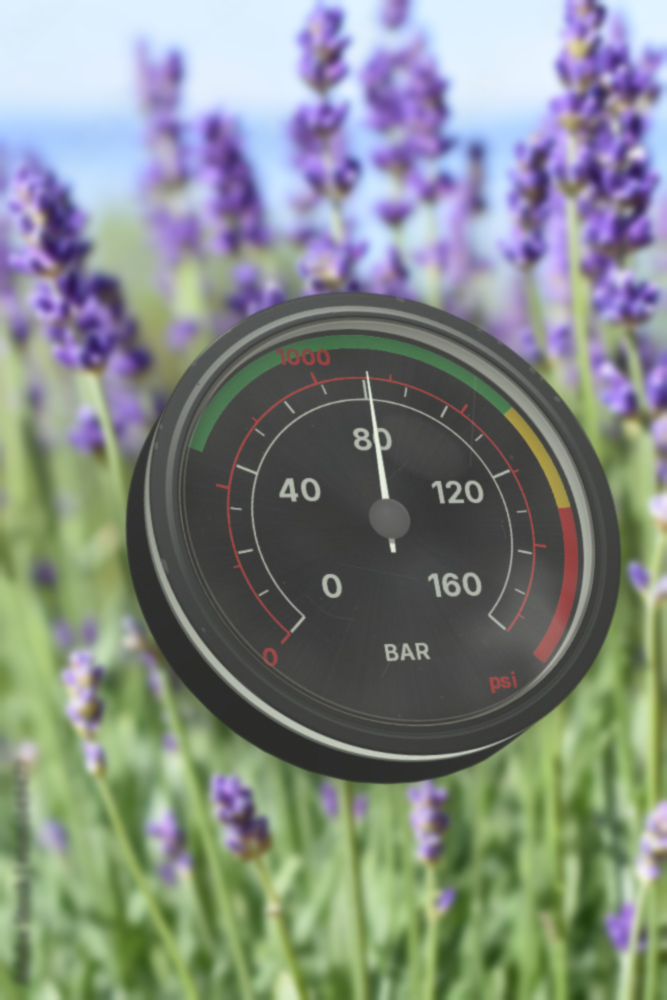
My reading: 80bar
